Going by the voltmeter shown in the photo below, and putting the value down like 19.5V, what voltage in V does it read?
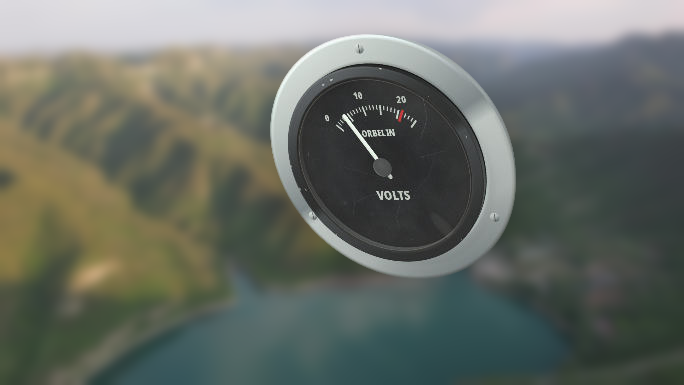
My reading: 5V
